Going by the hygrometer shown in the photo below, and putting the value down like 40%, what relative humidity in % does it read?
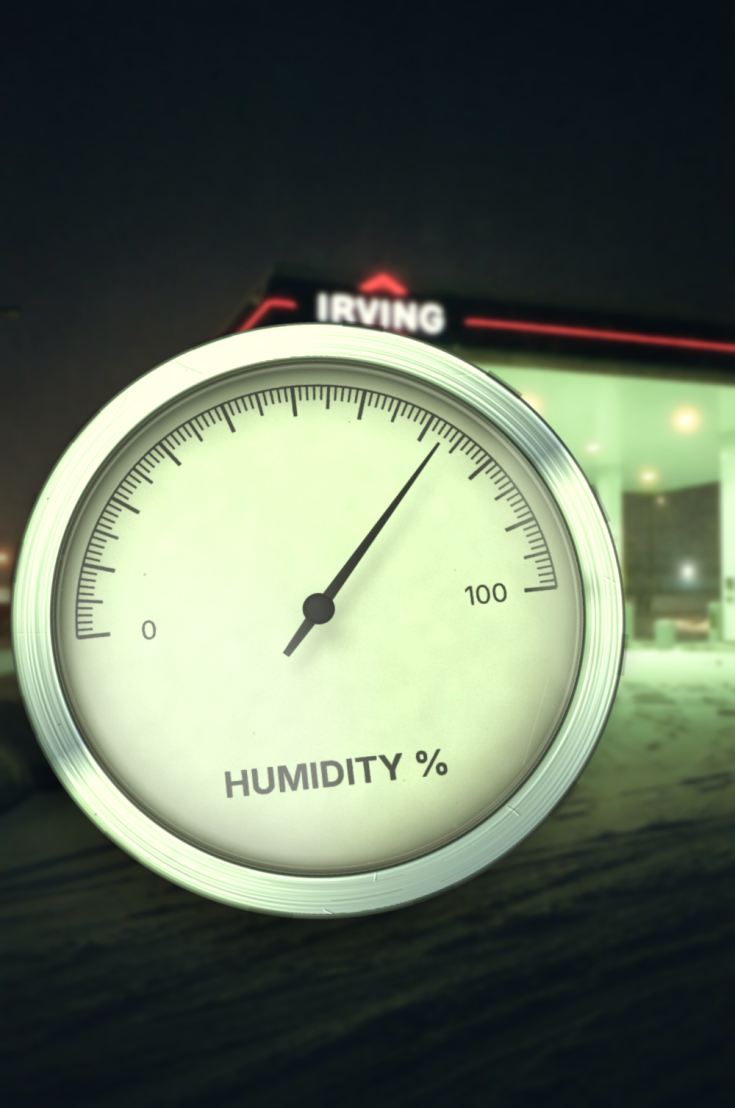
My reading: 73%
